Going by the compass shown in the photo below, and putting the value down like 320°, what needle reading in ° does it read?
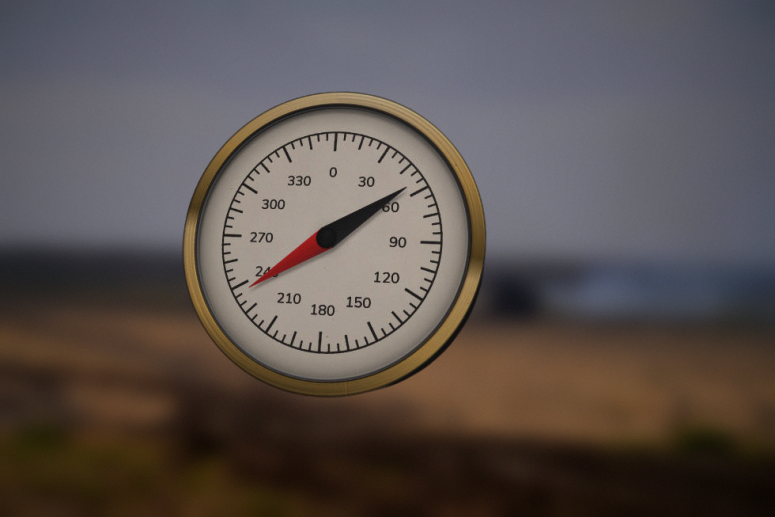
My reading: 235°
